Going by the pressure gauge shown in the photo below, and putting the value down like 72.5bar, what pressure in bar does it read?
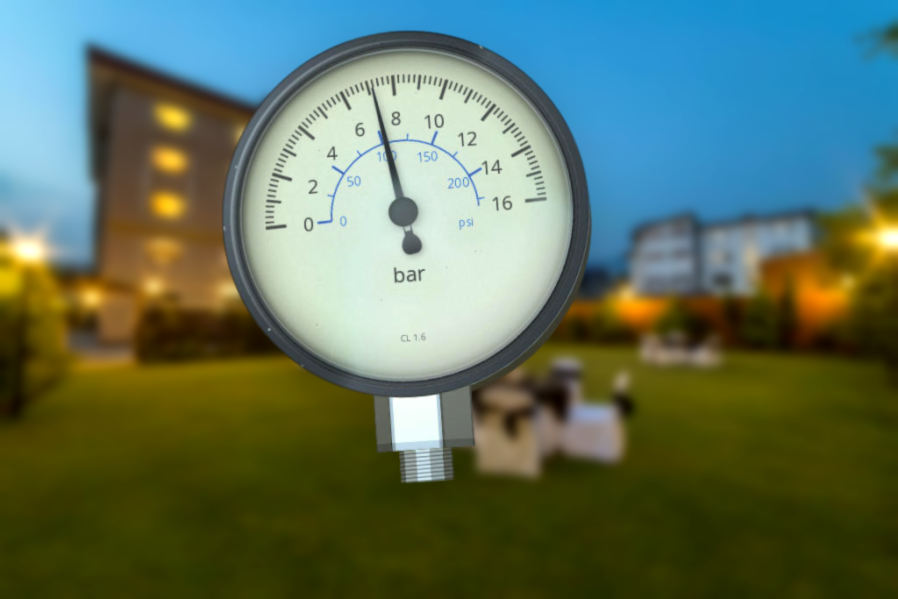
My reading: 7.2bar
